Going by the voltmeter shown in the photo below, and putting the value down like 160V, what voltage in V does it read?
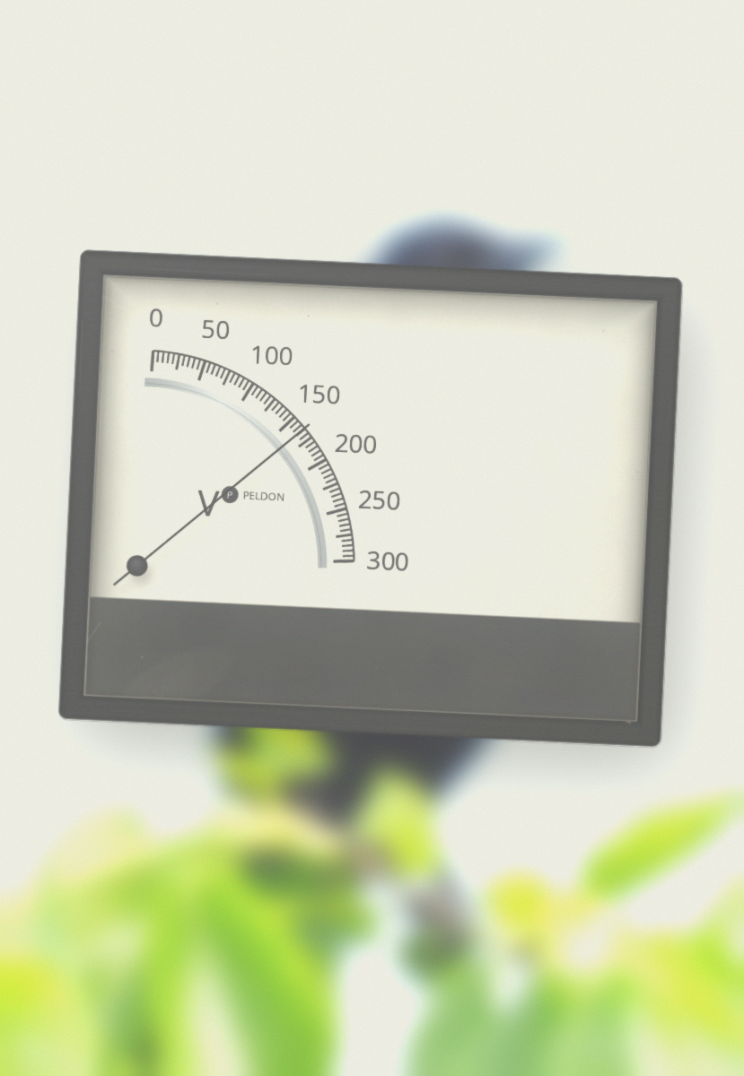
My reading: 165V
